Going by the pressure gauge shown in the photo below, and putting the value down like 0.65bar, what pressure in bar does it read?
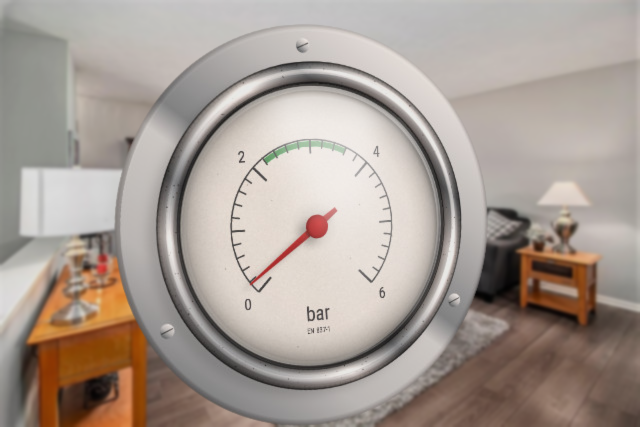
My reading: 0.2bar
